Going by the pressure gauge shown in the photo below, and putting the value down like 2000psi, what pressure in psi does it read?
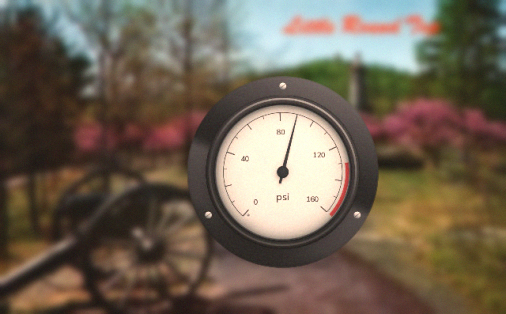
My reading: 90psi
